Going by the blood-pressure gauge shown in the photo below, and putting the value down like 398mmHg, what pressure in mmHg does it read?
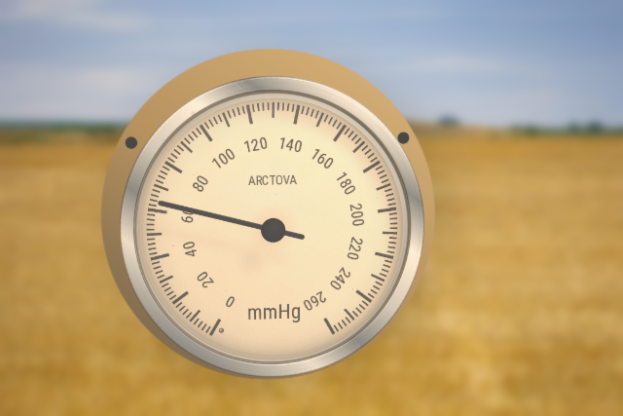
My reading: 64mmHg
